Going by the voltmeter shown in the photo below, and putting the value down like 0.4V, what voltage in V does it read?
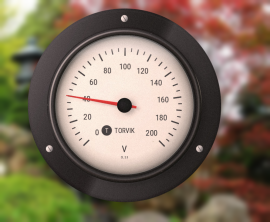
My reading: 40V
